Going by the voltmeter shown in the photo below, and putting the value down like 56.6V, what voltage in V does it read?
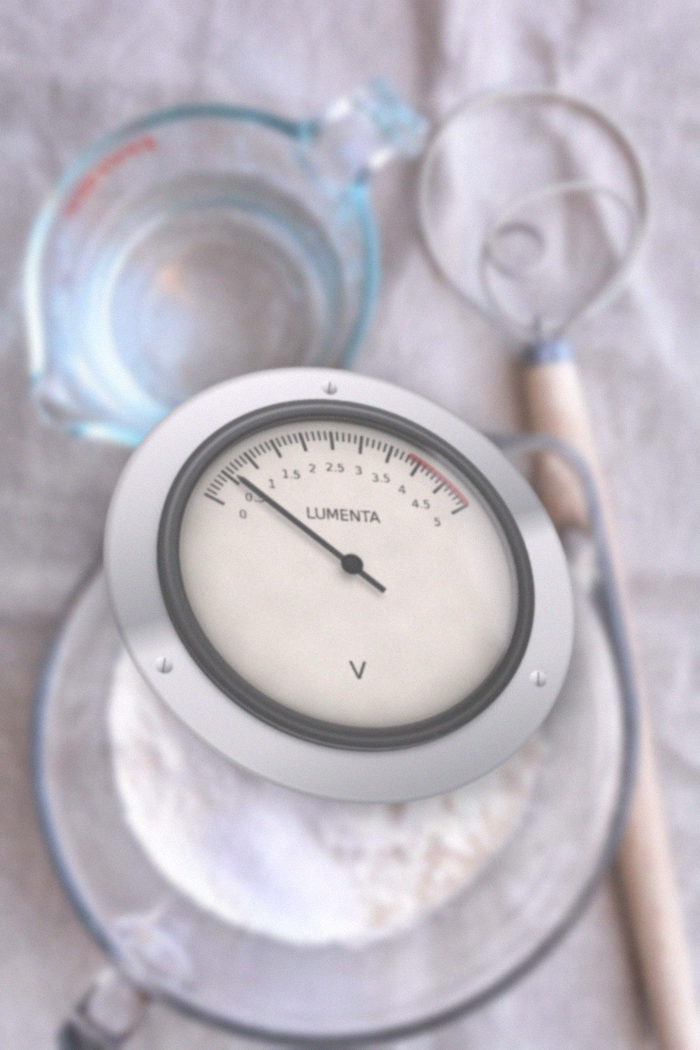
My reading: 0.5V
